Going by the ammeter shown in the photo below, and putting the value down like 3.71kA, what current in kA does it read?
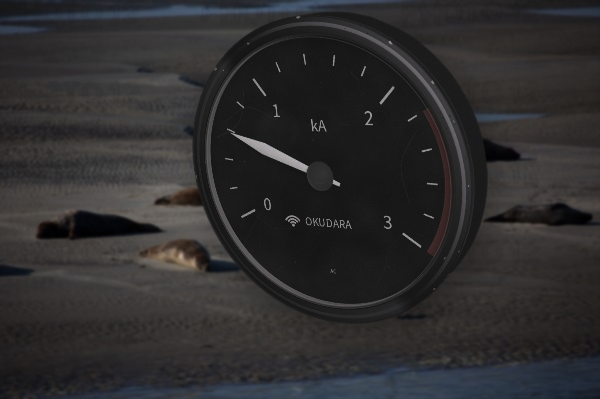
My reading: 0.6kA
